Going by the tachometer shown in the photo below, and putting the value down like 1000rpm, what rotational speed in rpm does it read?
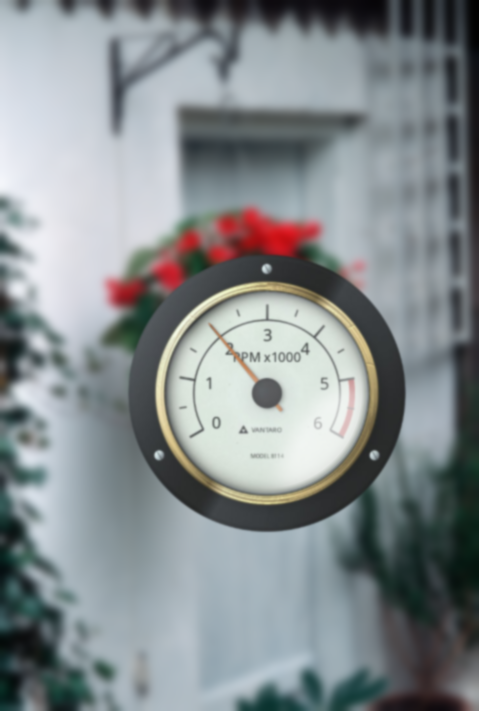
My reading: 2000rpm
